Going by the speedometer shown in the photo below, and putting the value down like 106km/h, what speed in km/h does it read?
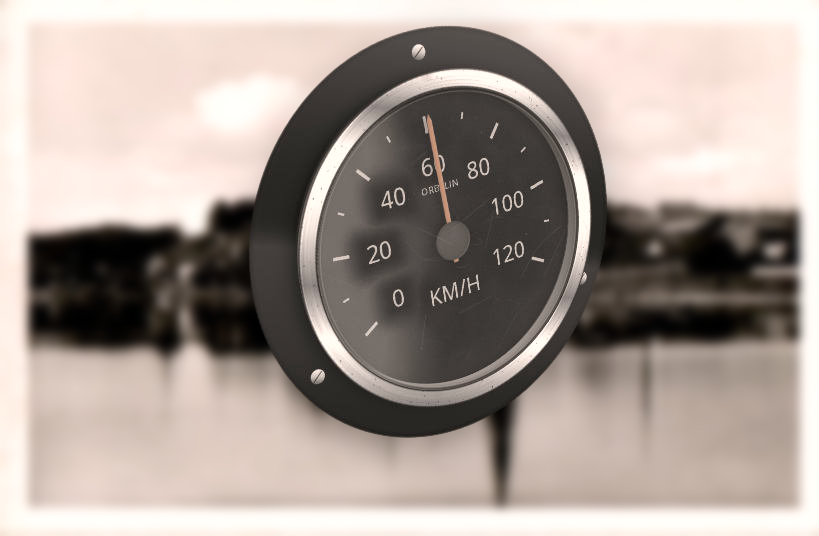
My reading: 60km/h
